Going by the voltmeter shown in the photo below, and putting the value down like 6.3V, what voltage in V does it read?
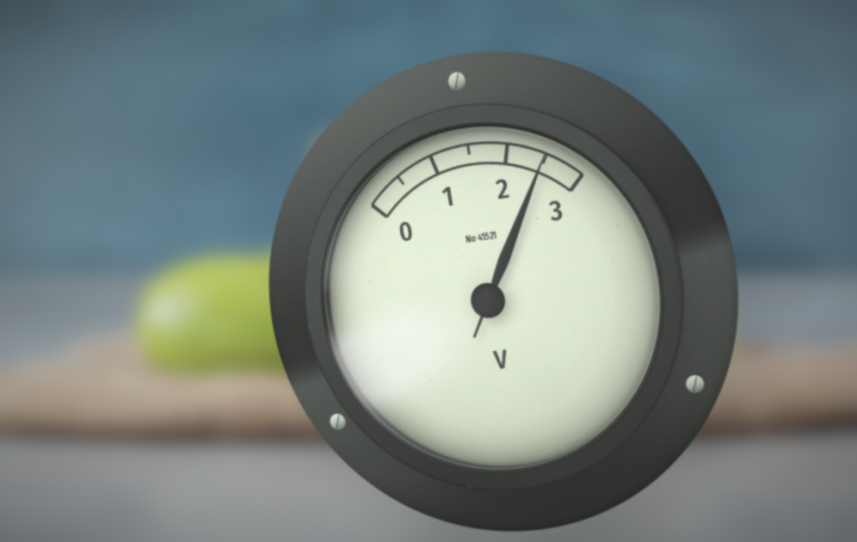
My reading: 2.5V
